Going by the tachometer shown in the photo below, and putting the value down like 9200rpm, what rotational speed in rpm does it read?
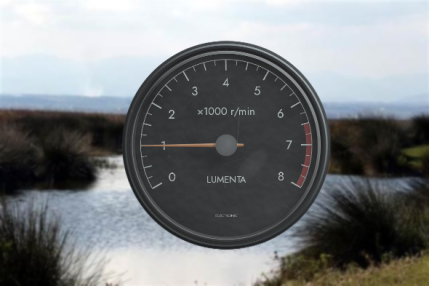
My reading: 1000rpm
